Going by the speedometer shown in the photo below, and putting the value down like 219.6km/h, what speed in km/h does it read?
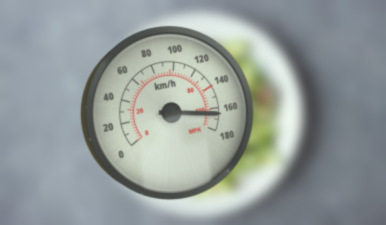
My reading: 165km/h
